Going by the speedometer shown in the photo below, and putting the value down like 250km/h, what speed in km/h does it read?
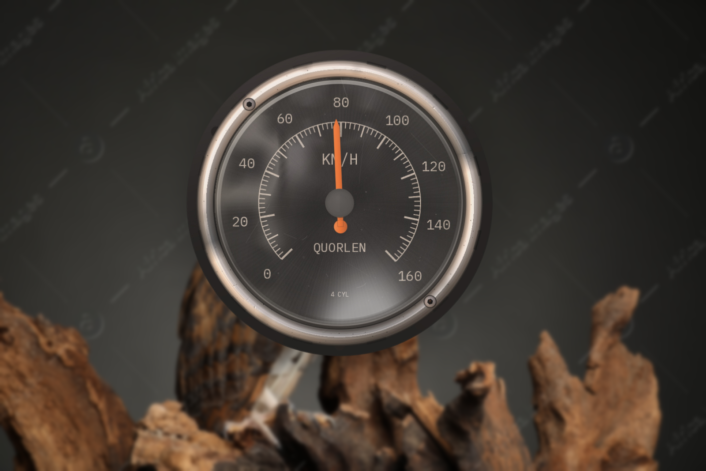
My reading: 78km/h
